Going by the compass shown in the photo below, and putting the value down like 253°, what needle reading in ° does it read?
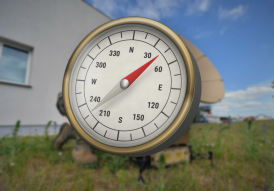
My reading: 45°
